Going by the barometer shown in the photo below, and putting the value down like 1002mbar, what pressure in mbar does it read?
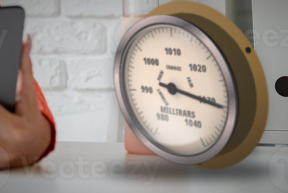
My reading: 1030mbar
